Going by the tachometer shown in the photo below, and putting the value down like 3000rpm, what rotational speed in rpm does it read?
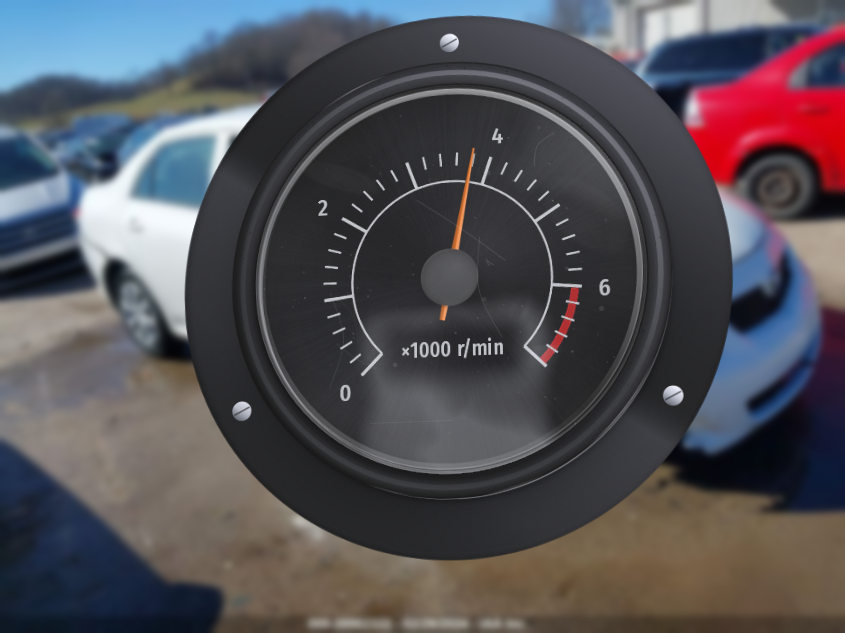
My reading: 3800rpm
